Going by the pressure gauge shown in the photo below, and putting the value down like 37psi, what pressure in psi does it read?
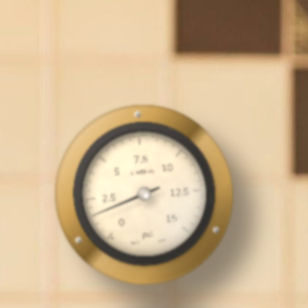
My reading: 1.5psi
